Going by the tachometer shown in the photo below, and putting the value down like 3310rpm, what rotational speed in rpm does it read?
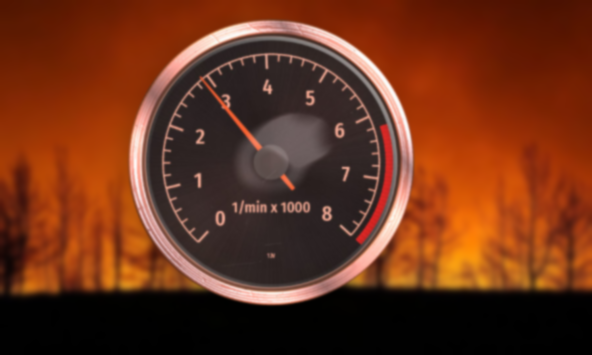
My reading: 2900rpm
